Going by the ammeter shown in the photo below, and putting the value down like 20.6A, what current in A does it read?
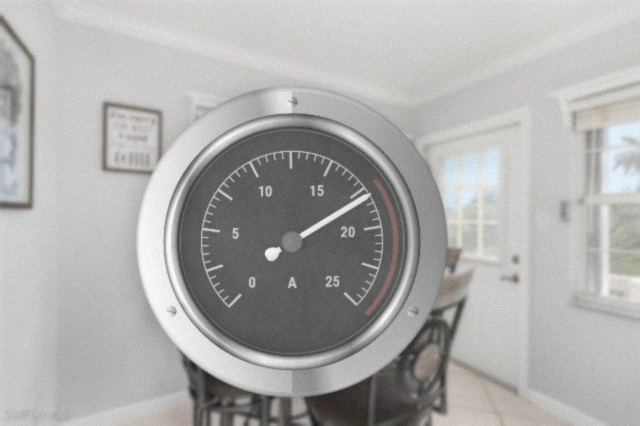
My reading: 18A
